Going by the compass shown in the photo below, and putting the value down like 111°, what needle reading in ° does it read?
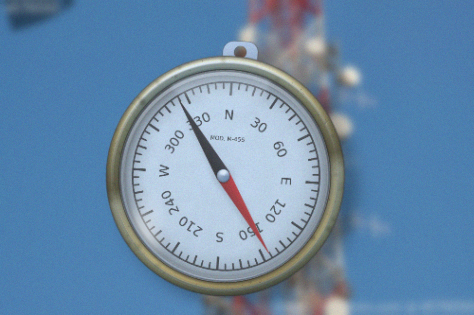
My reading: 145°
